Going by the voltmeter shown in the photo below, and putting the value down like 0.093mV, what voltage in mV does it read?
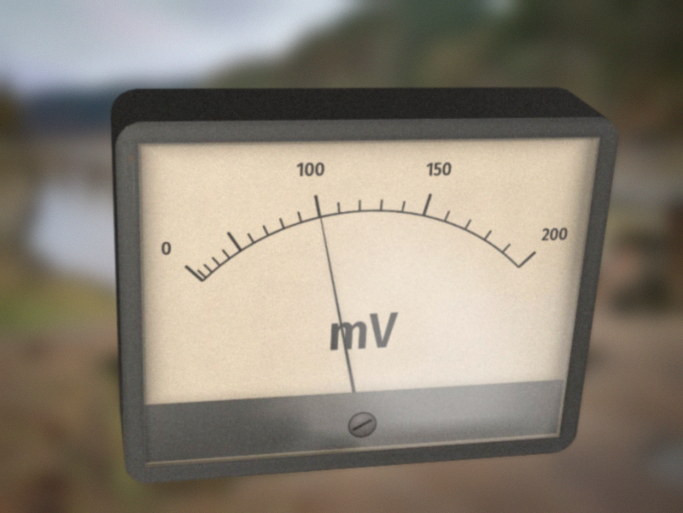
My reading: 100mV
